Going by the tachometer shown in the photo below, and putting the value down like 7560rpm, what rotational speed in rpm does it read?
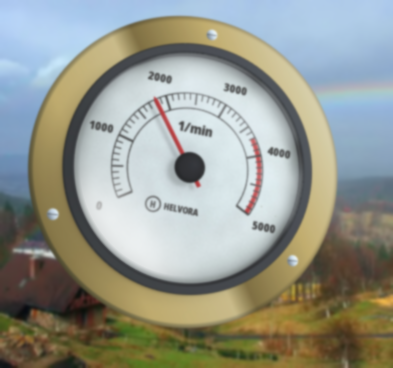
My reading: 1800rpm
